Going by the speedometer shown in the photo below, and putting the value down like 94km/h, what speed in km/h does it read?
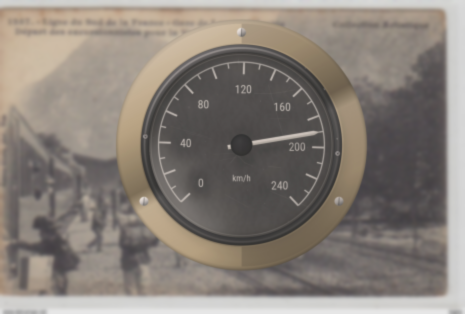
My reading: 190km/h
